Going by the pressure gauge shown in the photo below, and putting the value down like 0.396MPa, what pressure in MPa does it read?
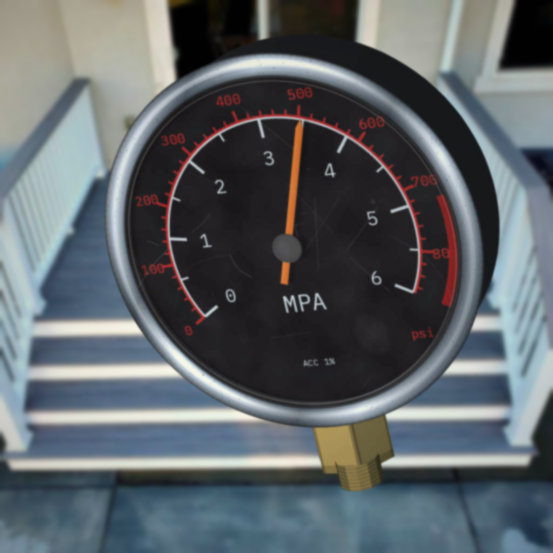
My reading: 3.5MPa
